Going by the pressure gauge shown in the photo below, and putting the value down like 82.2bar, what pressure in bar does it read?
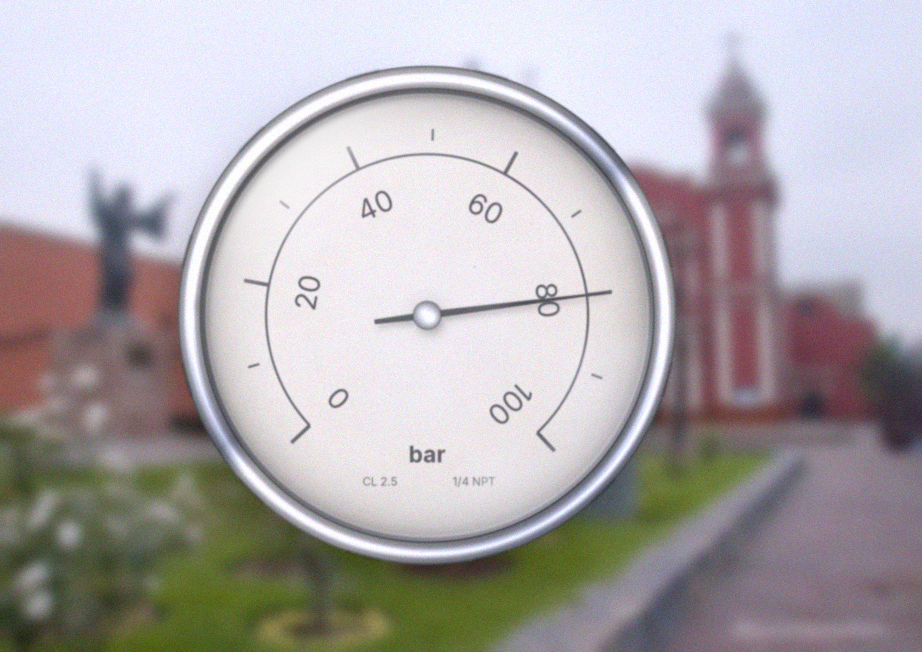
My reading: 80bar
